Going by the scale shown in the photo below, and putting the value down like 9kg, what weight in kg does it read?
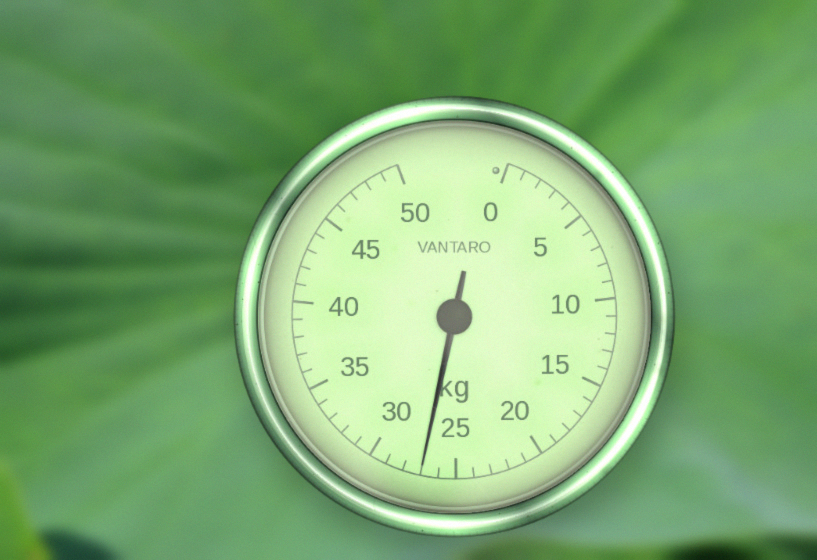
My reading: 27kg
